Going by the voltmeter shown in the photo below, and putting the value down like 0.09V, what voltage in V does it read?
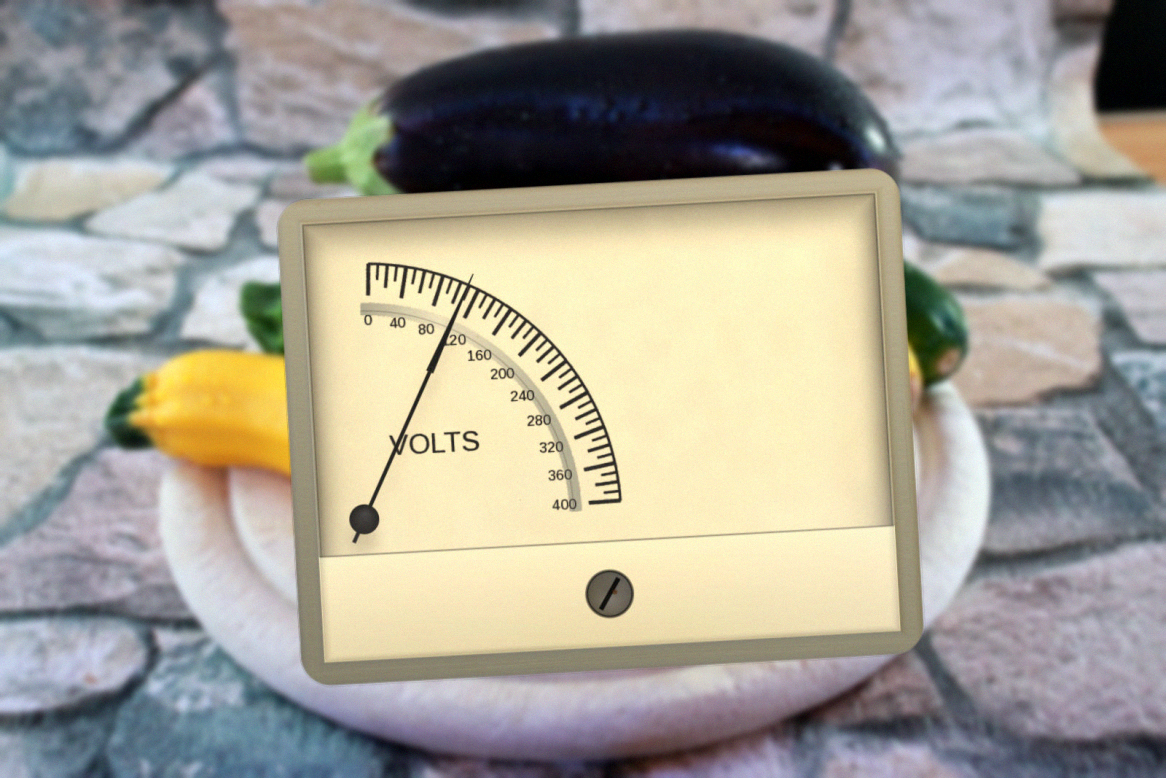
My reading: 110V
